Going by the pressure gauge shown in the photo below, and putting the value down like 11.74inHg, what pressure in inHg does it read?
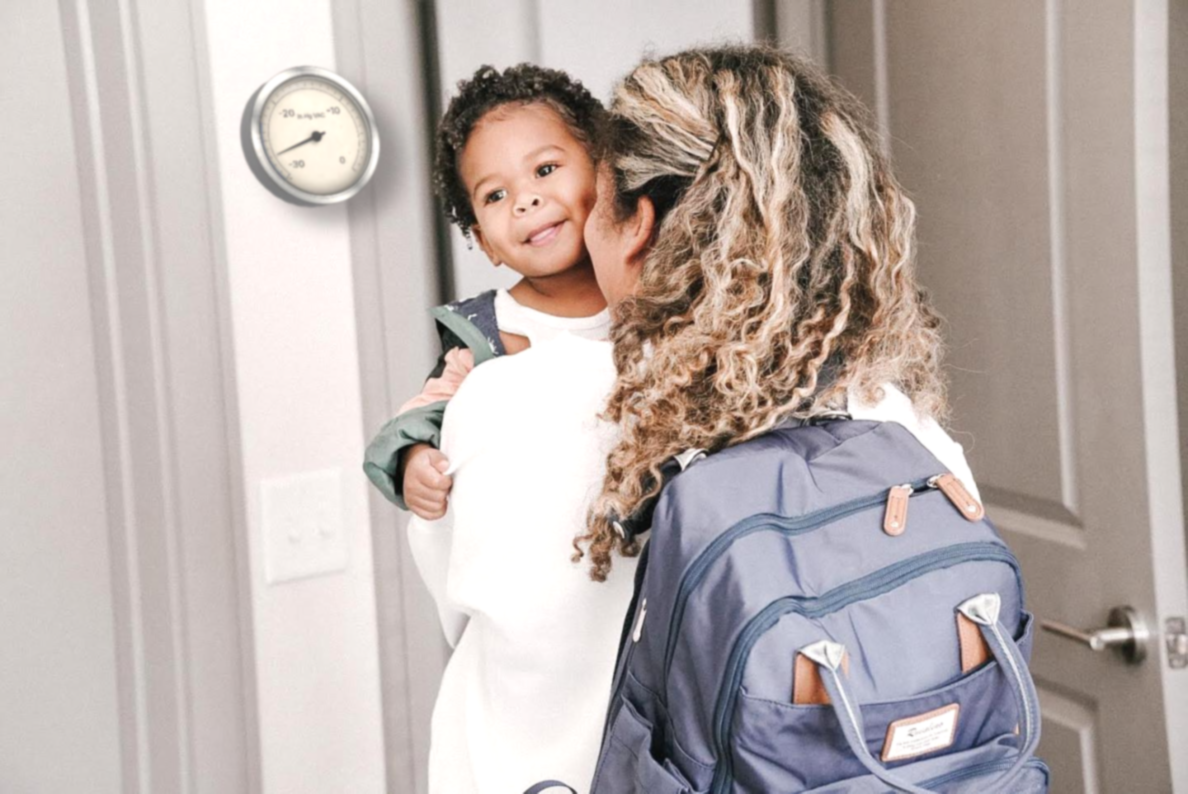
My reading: -27inHg
